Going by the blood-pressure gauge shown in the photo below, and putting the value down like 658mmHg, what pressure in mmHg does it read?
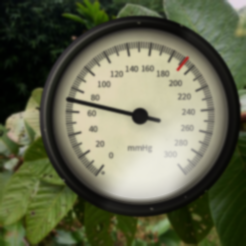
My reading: 70mmHg
